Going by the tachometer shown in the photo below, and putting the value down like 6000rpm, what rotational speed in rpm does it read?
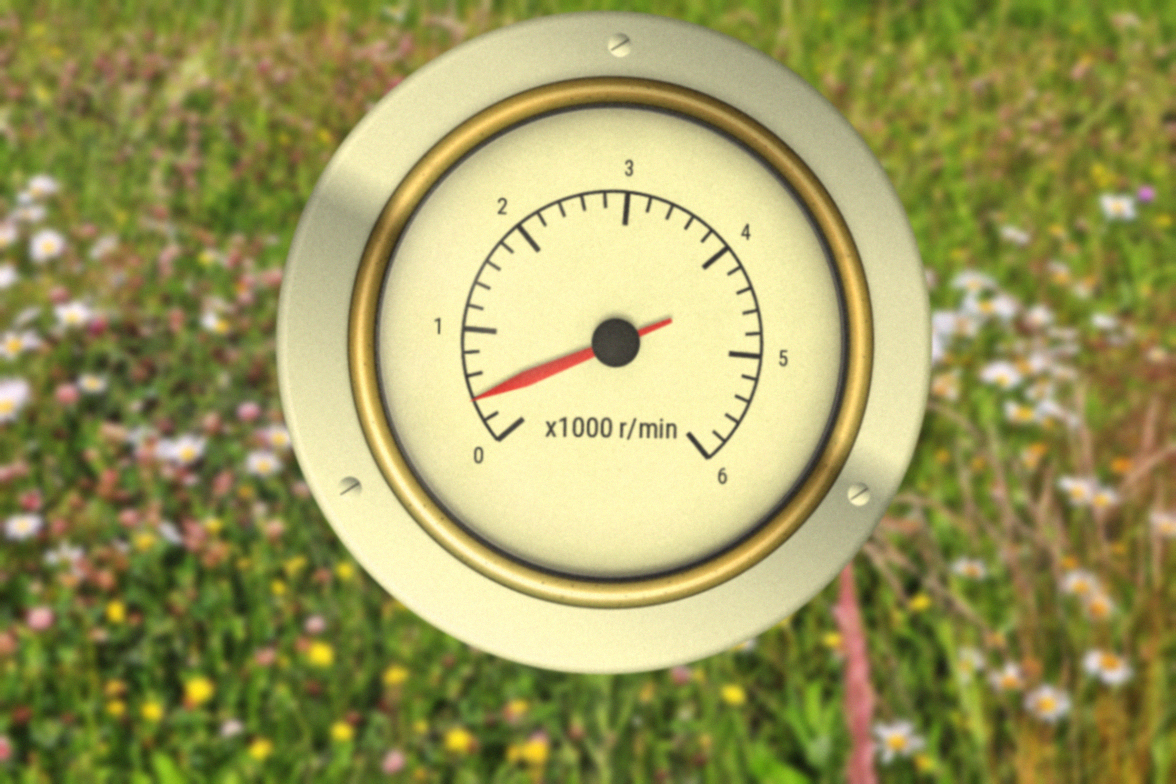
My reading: 400rpm
